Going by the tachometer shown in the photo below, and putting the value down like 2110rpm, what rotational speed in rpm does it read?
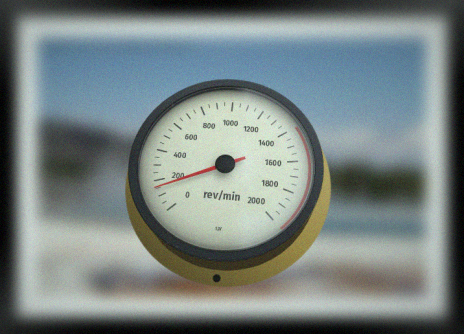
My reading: 150rpm
